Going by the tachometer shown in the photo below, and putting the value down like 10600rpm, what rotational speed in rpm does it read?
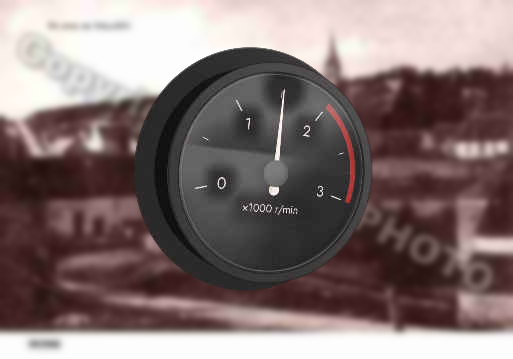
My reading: 1500rpm
